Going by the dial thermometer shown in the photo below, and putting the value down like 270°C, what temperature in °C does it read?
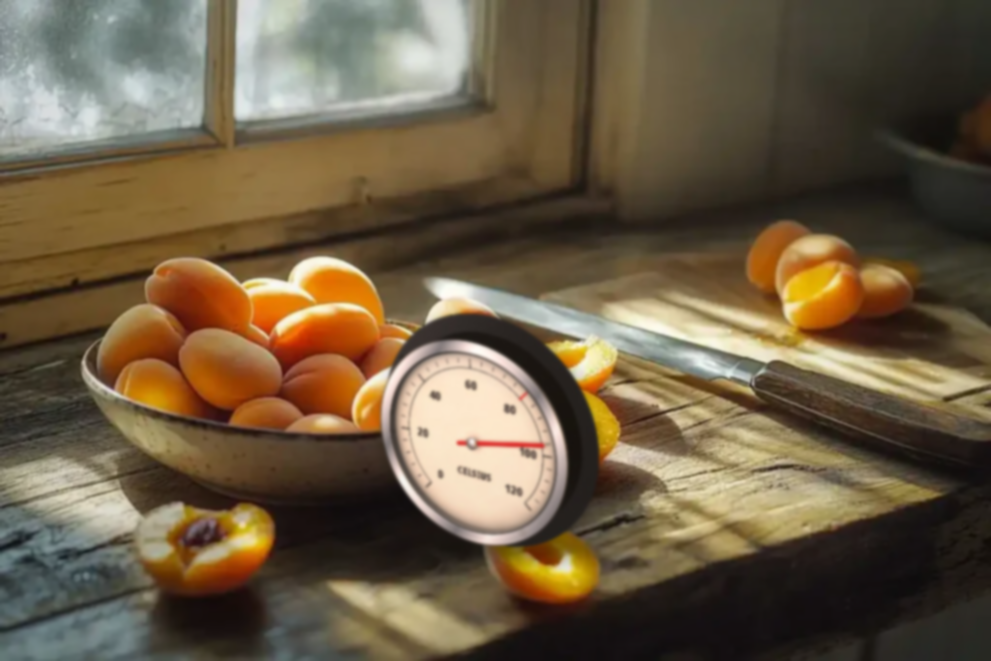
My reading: 96°C
